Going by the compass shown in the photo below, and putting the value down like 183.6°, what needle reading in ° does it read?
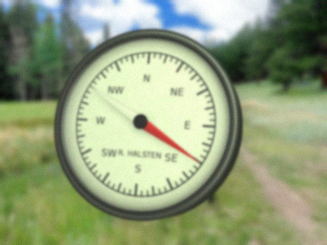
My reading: 120°
